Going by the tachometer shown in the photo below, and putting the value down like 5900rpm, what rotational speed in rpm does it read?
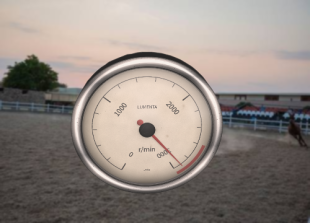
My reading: 2900rpm
